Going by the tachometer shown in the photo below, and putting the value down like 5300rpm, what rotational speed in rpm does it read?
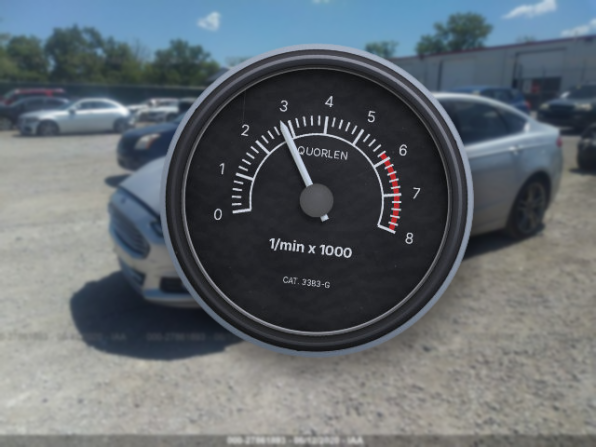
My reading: 2800rpm
